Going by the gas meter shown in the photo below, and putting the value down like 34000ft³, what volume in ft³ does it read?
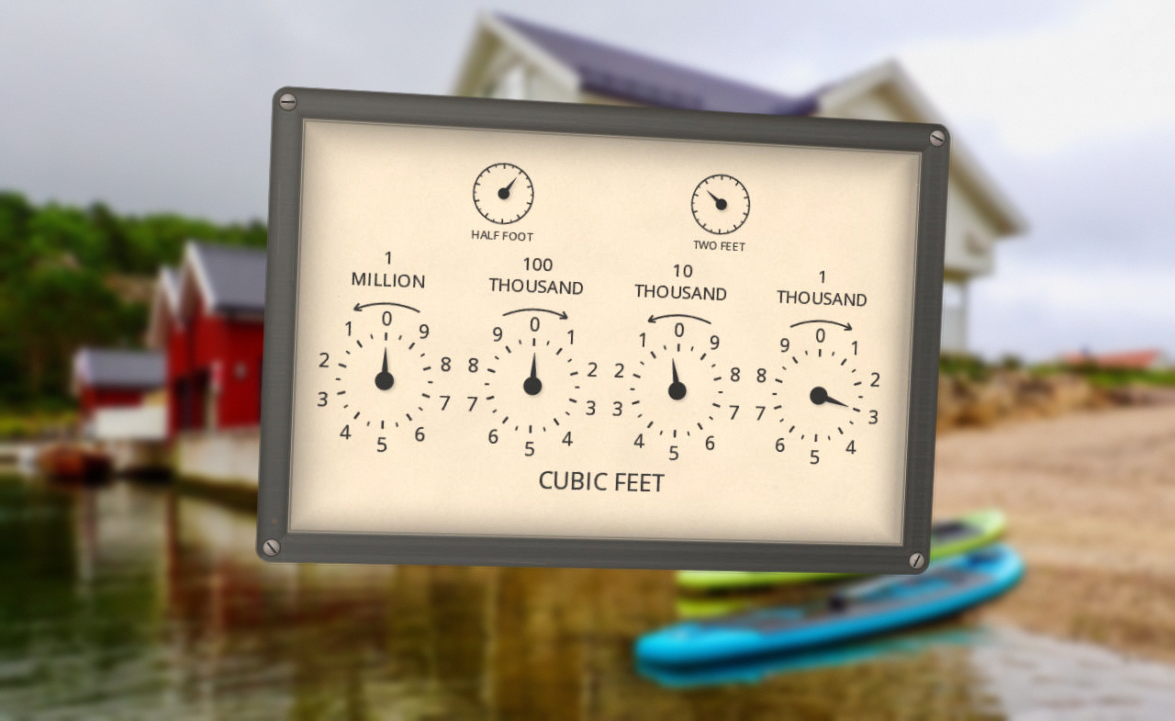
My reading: 300ft³
